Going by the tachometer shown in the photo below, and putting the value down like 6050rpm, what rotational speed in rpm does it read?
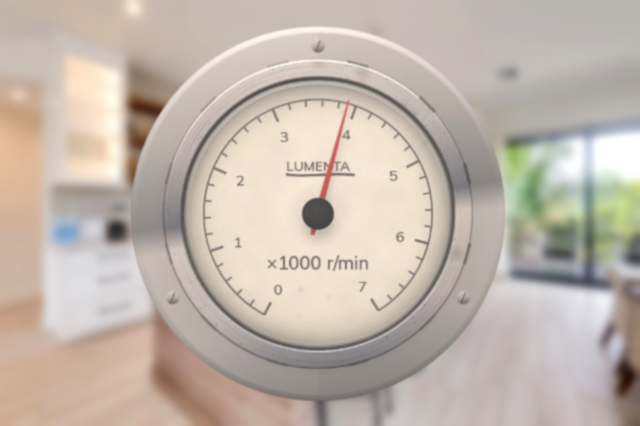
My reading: 3900rpm
